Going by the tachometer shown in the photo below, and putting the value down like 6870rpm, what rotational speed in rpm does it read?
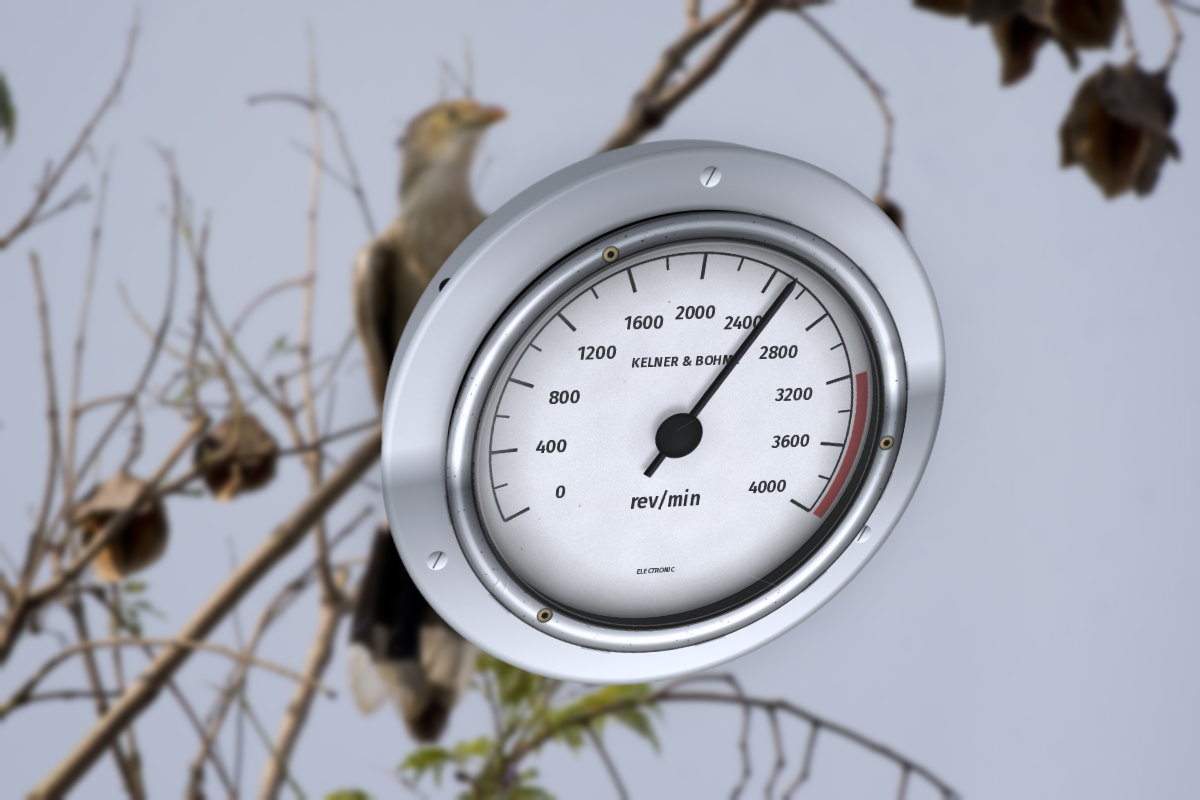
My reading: 2500rpm
